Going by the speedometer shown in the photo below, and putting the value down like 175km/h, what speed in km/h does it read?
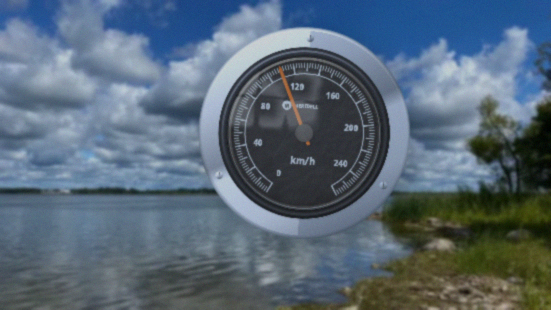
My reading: 110km/h
